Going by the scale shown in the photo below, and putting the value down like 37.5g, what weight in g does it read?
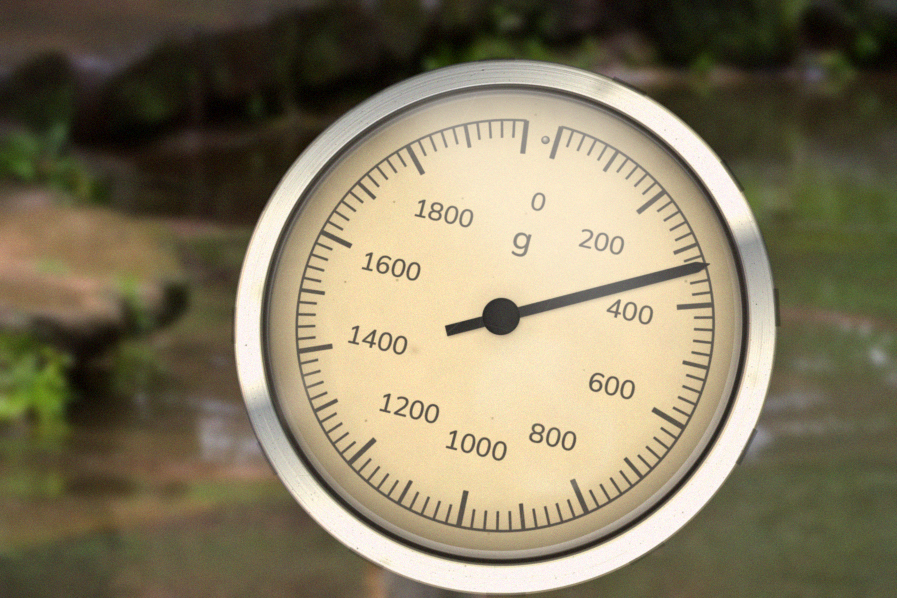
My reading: 340g
